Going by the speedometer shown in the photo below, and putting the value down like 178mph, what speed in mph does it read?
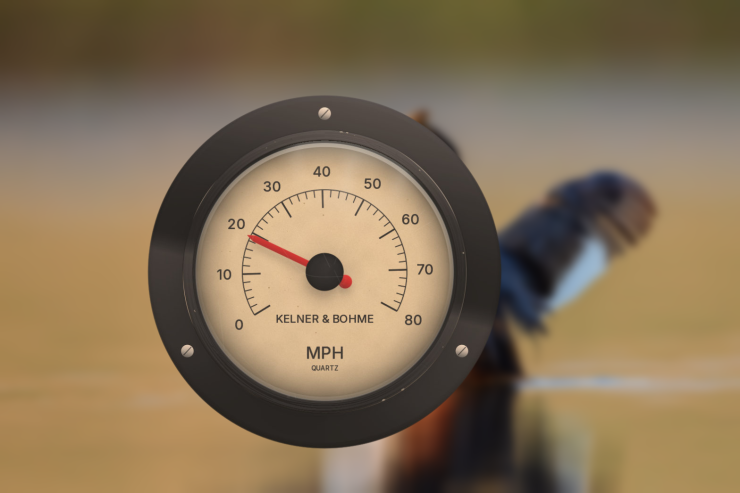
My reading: 19mph
